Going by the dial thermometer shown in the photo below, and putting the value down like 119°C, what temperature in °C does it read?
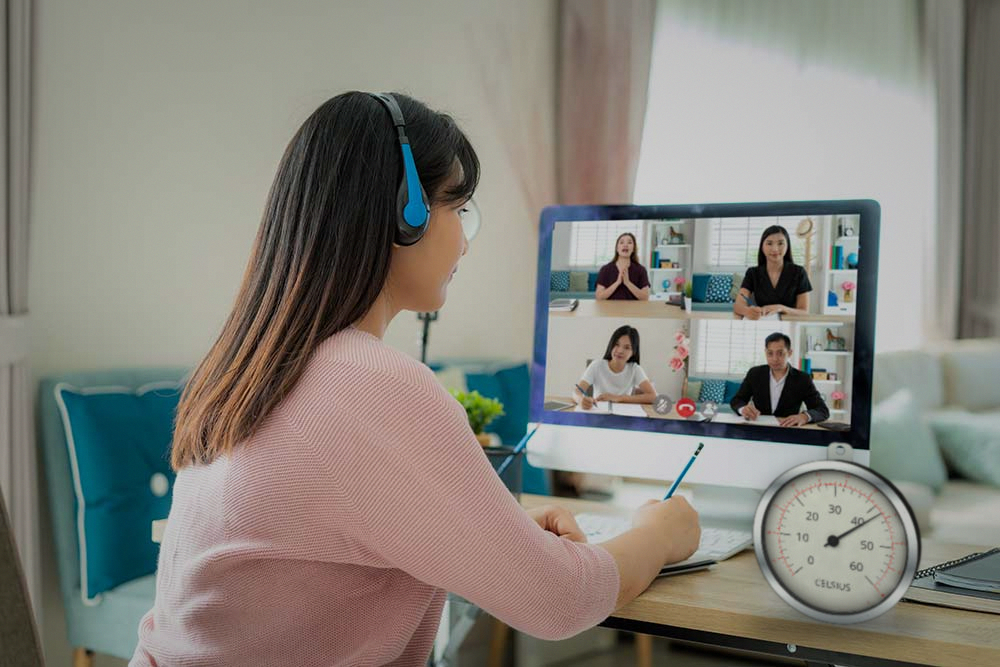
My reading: 42°C
